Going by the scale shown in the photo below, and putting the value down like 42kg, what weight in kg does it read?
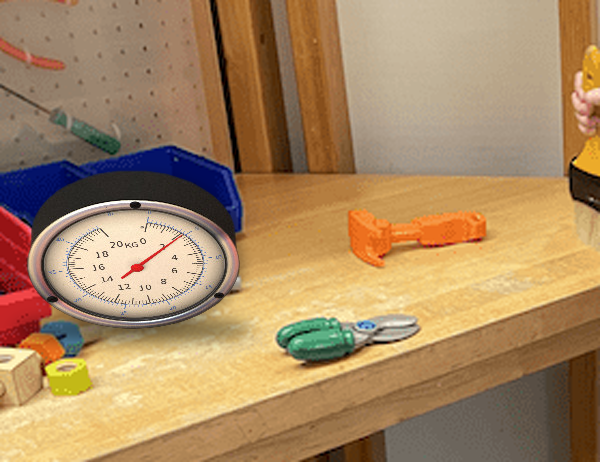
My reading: 2kg
